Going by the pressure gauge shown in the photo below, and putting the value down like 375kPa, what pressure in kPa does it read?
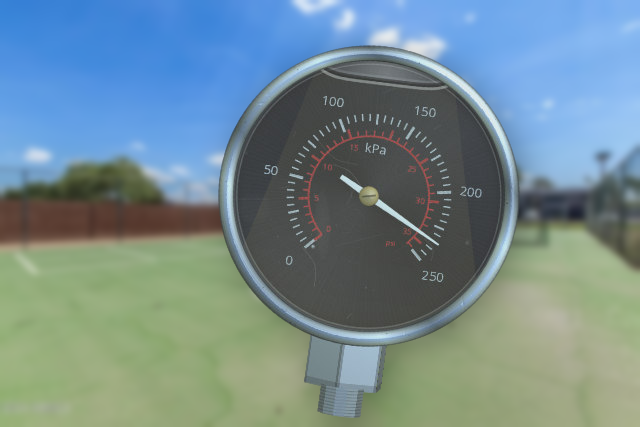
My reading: 235kPa
